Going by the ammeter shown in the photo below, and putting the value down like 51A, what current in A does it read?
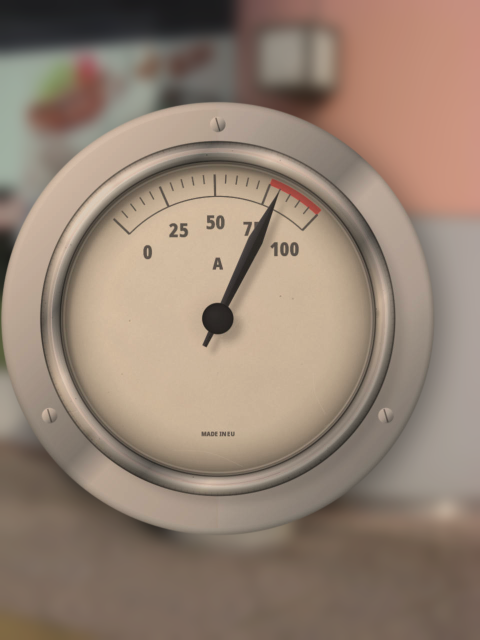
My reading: 80A
